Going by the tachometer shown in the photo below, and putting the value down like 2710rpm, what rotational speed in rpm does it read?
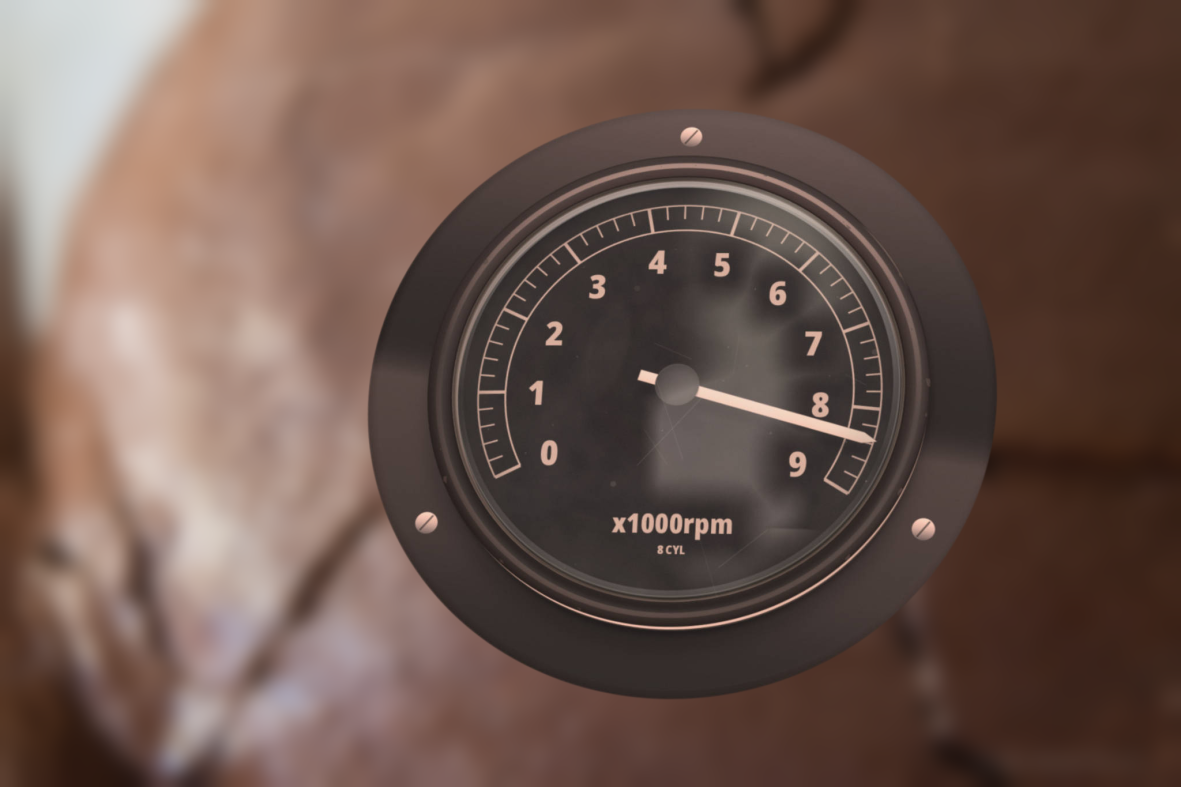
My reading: 8400rpm
